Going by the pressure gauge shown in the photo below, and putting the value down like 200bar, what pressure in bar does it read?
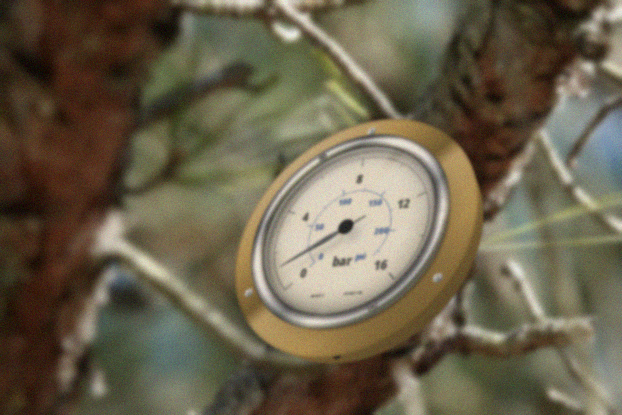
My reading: 1bar
